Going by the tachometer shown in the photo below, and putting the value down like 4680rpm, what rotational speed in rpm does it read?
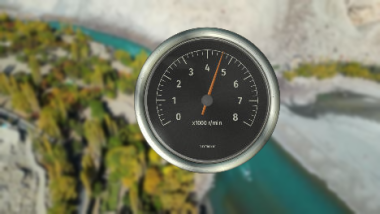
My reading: 4600rpm
